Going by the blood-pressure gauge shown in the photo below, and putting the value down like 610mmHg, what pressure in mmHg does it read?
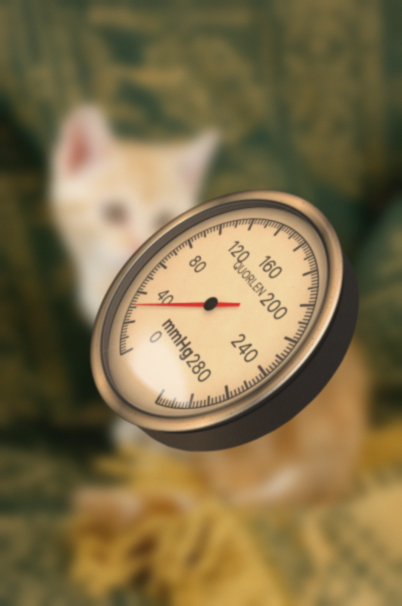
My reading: 30mmHg
